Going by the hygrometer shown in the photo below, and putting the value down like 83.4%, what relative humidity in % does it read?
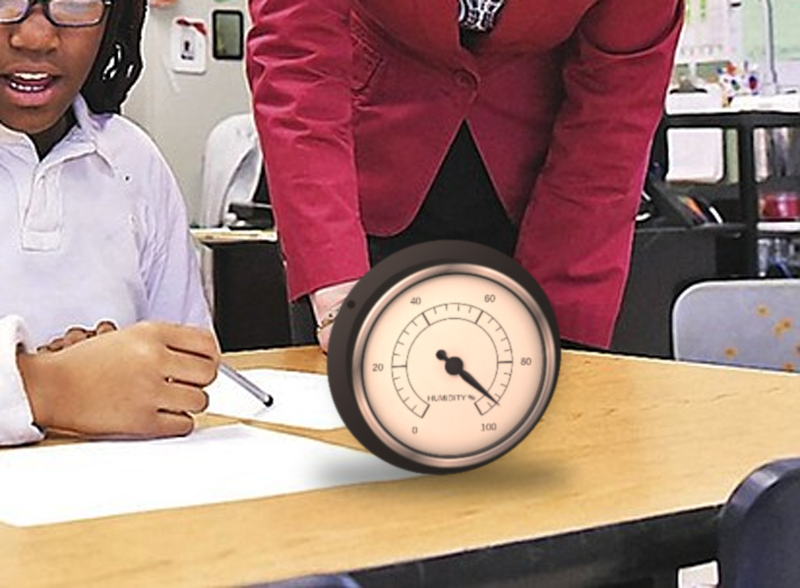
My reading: 94%
